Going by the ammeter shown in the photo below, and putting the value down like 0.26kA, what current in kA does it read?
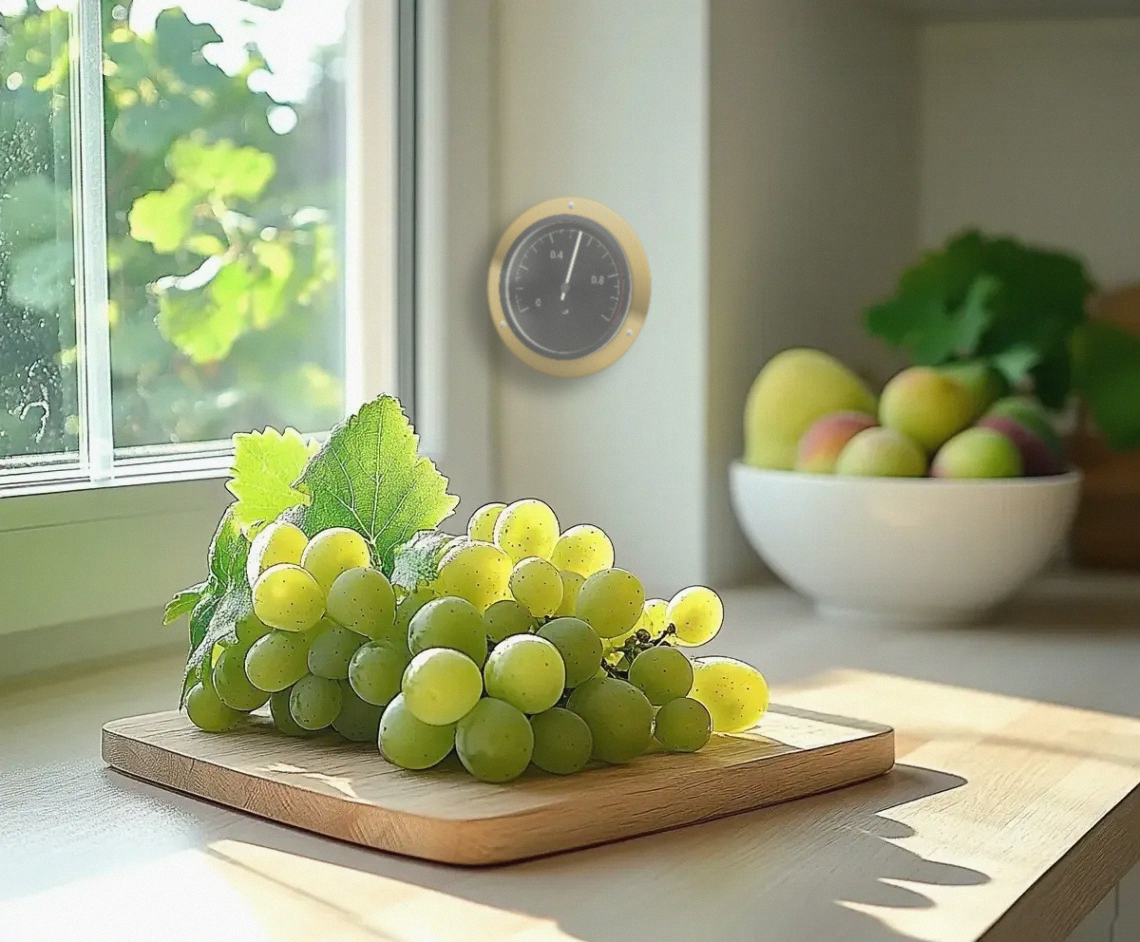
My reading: 0.55kA
